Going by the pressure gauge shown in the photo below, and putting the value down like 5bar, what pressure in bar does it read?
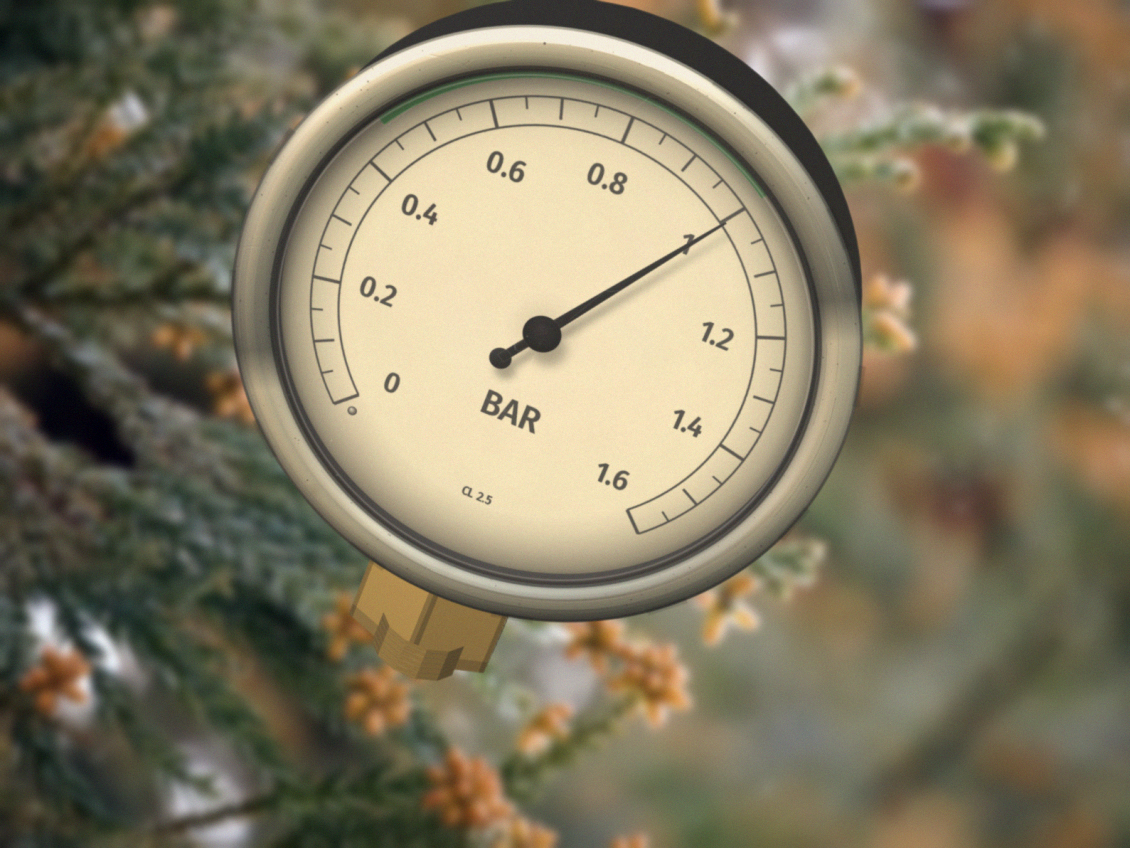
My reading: 1bar
